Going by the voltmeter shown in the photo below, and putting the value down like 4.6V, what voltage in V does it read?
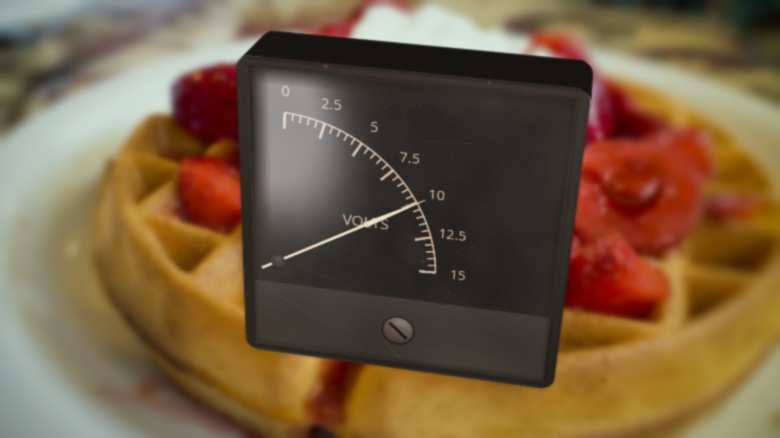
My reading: 10V
